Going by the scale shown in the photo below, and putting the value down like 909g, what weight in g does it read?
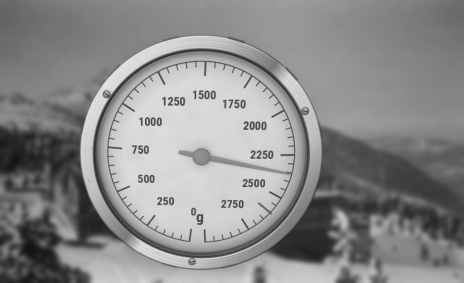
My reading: 2350g
